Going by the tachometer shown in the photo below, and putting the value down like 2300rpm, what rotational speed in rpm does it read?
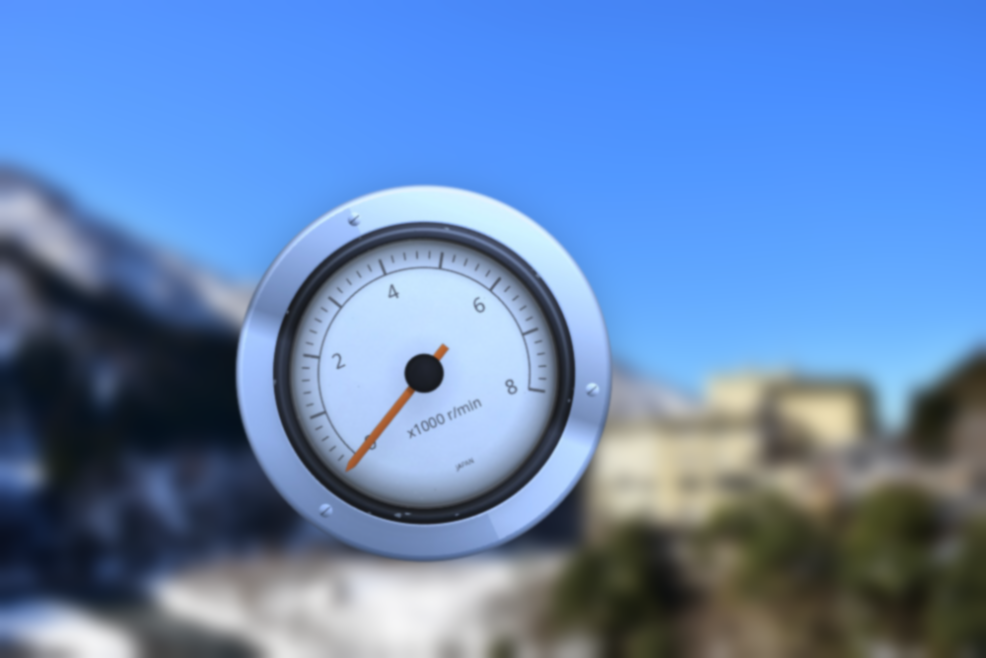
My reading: 0rpm
